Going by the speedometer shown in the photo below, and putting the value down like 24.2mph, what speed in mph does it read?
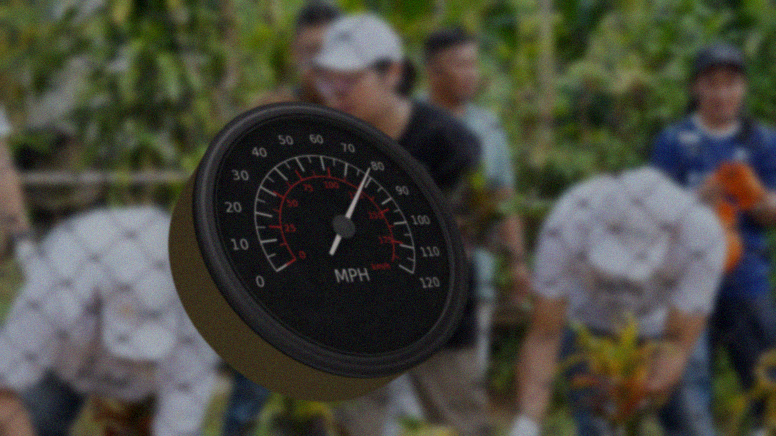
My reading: 77.5mph
